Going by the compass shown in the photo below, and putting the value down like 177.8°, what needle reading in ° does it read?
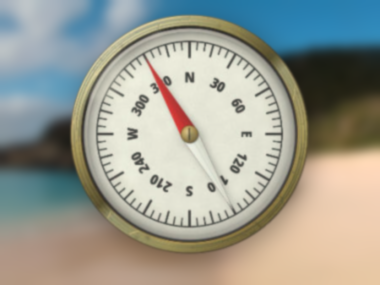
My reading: 330°
